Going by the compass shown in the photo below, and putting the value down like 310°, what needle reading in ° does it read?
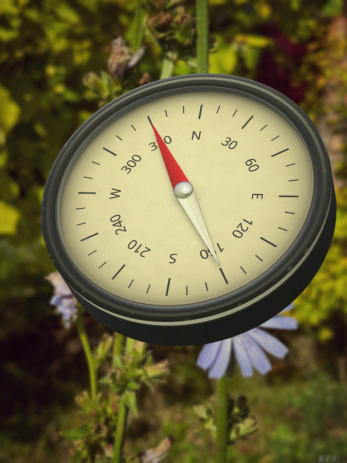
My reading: 330°
